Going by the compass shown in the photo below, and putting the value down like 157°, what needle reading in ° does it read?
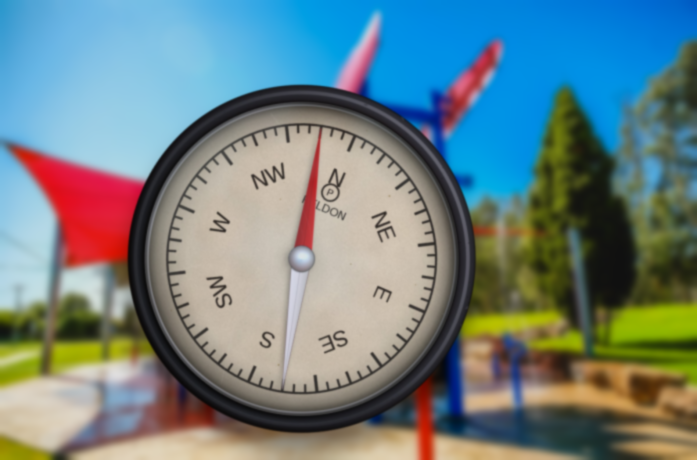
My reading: 345°
